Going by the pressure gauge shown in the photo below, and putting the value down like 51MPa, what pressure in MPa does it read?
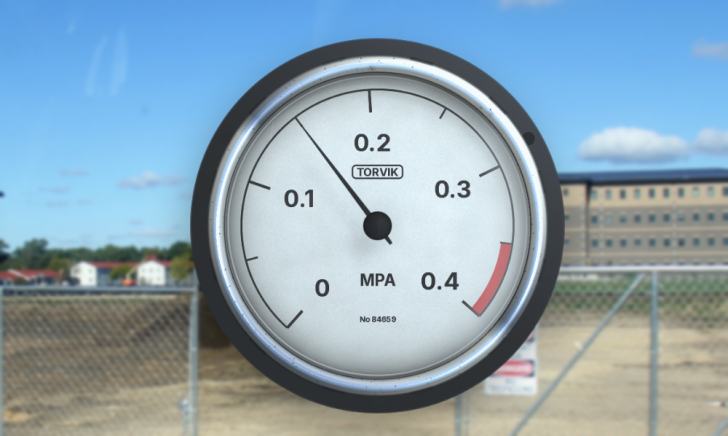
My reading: 0.15MPa
